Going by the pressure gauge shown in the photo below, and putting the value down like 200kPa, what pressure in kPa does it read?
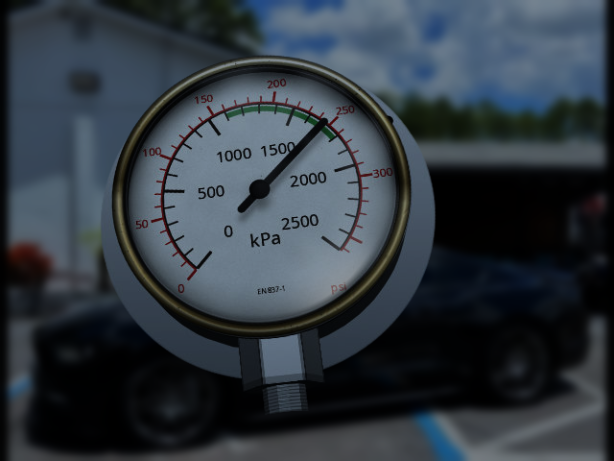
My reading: 1700kPa
